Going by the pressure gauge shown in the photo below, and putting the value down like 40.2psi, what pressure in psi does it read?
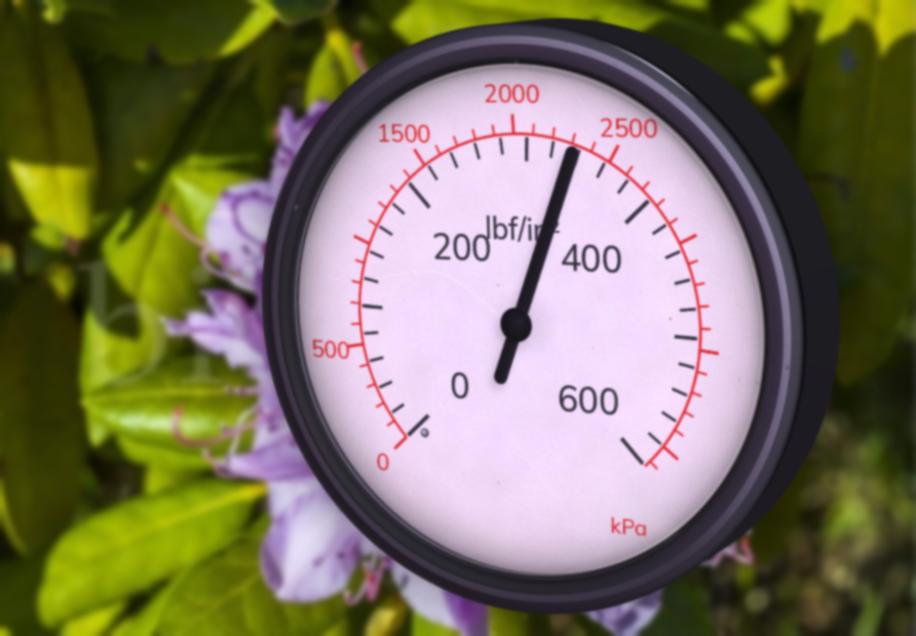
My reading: 340psi
